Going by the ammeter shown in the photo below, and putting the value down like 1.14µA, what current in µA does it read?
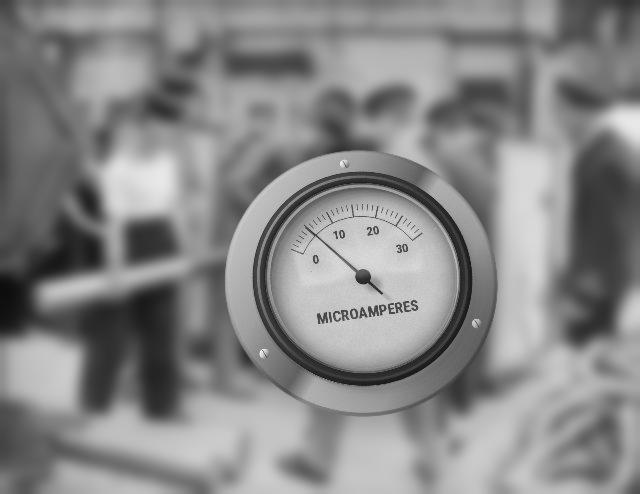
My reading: 5µA
